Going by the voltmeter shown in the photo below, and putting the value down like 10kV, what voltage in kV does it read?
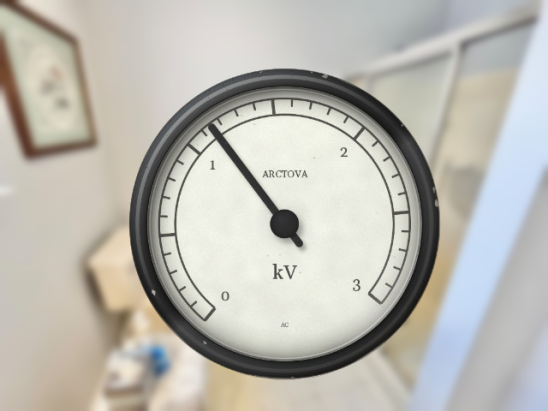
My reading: 1.15kV
